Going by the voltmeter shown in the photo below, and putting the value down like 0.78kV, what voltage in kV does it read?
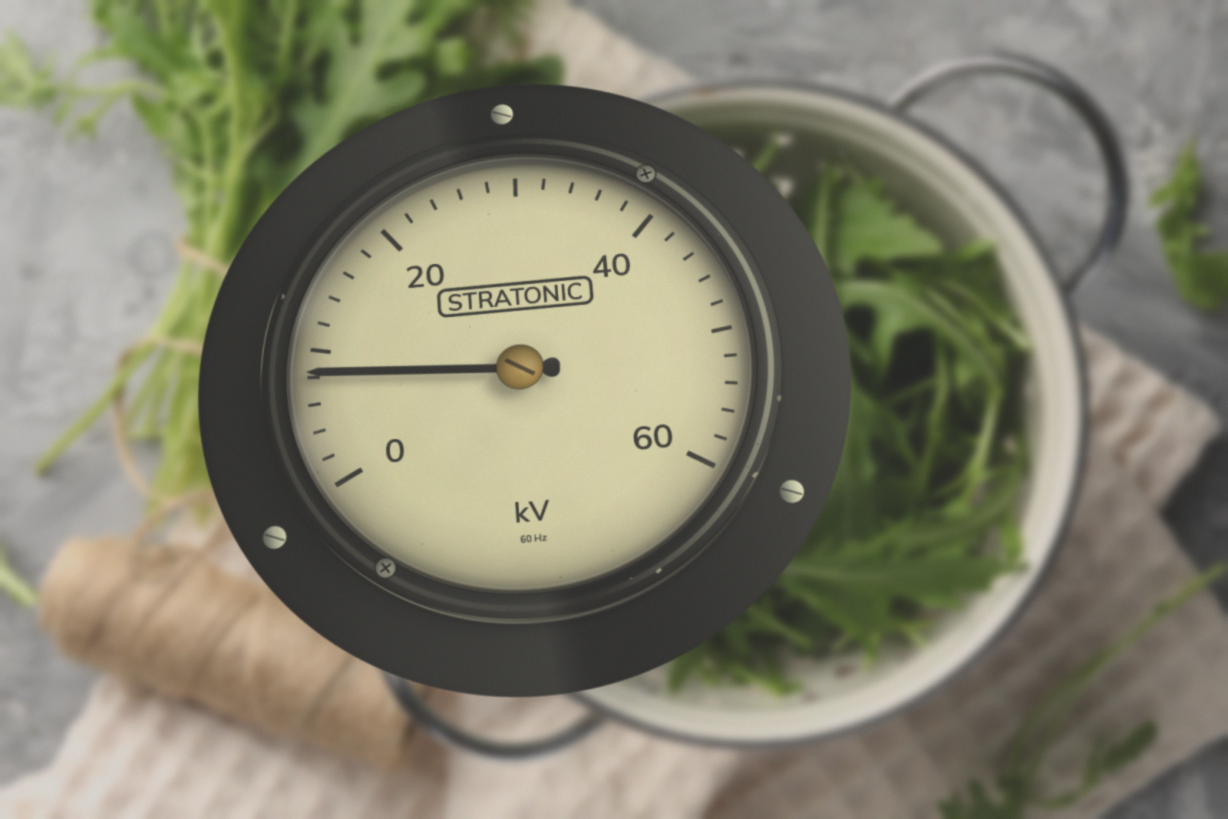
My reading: 8kV
